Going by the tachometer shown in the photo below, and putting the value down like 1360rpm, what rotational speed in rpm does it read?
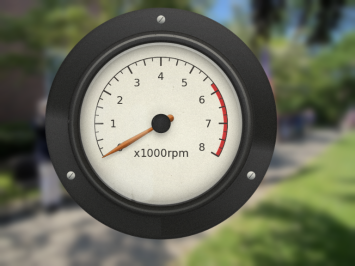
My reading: 0rpm
